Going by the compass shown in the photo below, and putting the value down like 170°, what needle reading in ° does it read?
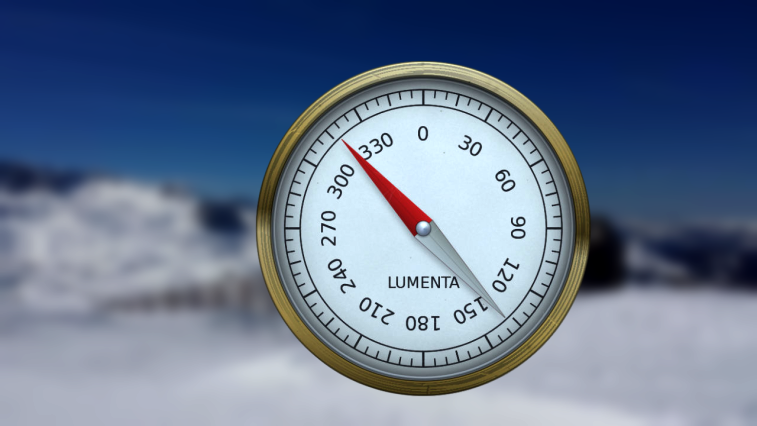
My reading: 317.5°
